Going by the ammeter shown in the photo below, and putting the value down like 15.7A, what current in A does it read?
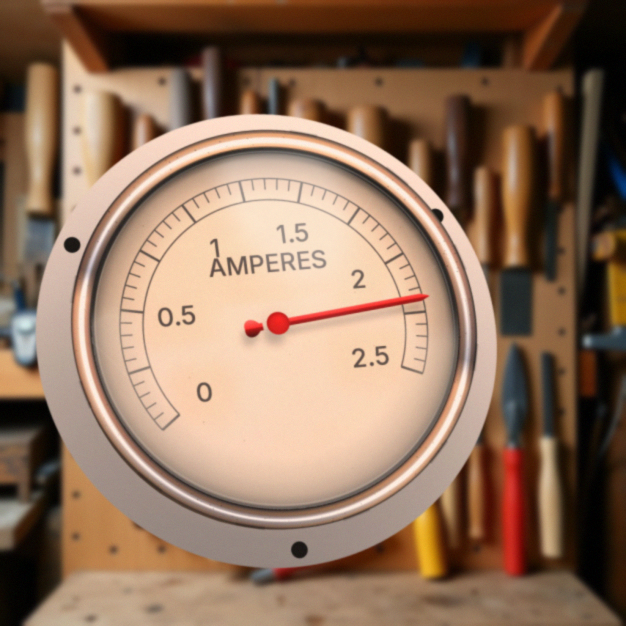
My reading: 2.2A
